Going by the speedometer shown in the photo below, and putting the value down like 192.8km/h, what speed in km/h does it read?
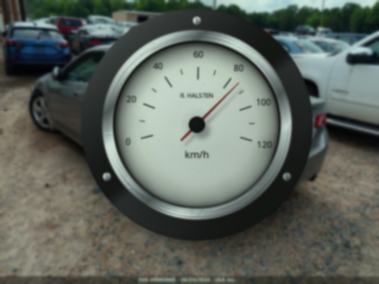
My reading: 85km/h
